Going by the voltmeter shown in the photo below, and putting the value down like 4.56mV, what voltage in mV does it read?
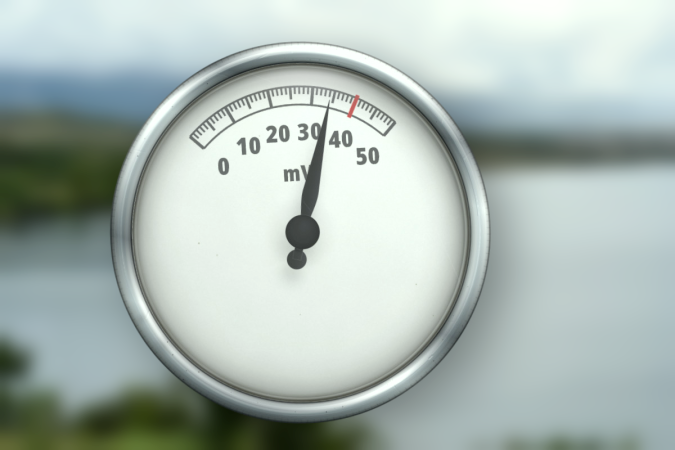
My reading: 34mV
